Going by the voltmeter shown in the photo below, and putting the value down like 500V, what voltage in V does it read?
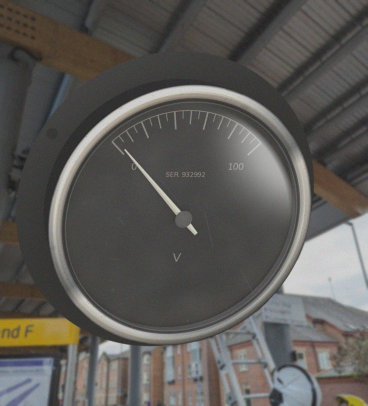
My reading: 2.5V
